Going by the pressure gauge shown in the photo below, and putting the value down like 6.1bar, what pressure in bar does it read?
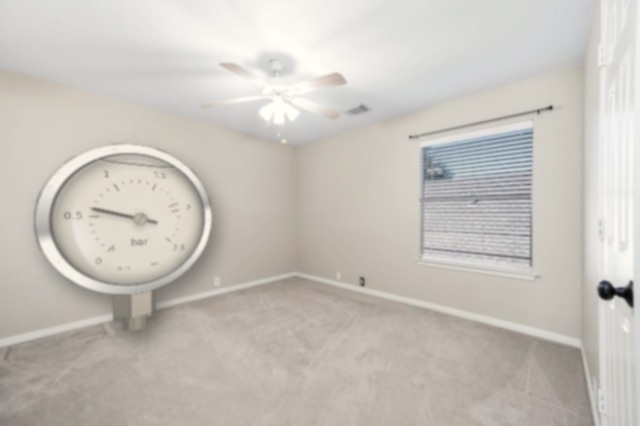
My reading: 0.6bar
